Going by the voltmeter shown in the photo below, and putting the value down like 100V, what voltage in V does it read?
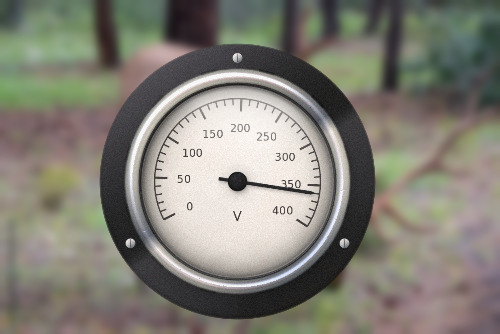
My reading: 360V
